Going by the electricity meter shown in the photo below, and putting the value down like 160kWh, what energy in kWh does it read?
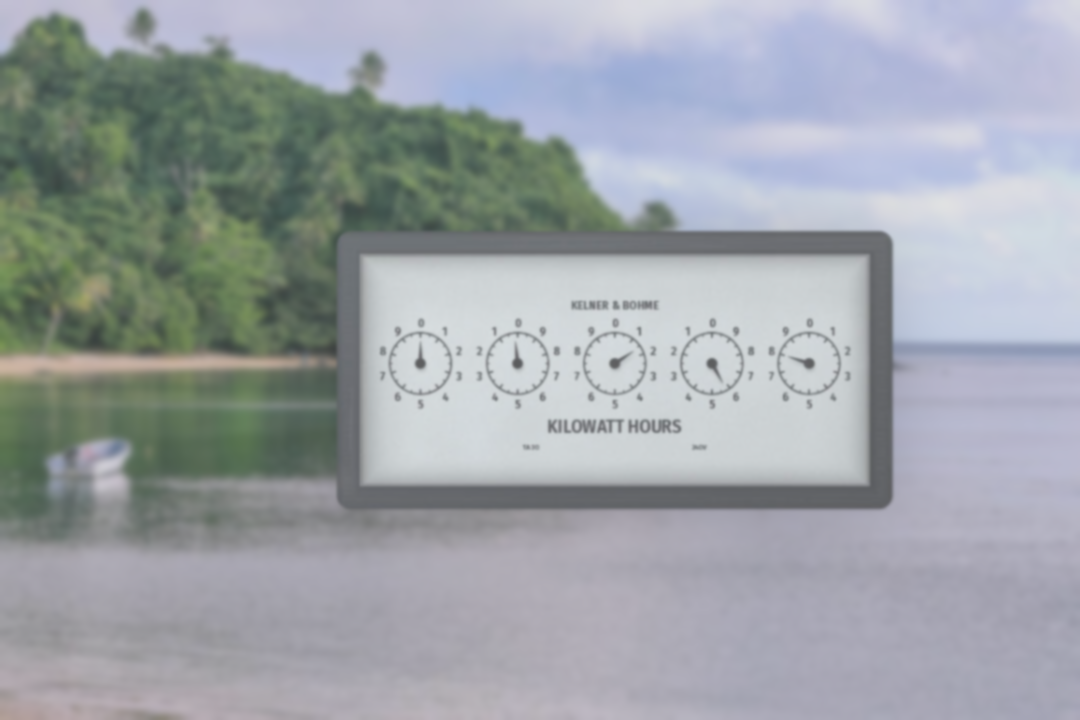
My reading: 158kWh
